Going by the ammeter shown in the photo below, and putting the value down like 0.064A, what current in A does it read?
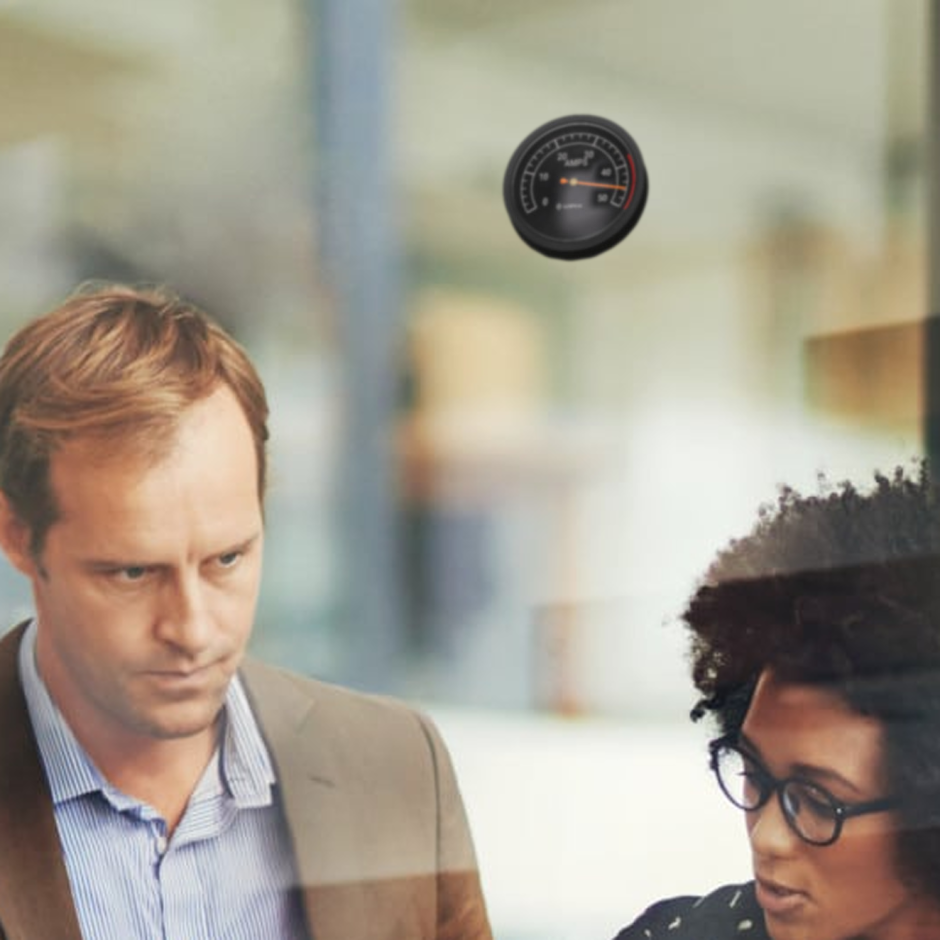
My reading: 46A
